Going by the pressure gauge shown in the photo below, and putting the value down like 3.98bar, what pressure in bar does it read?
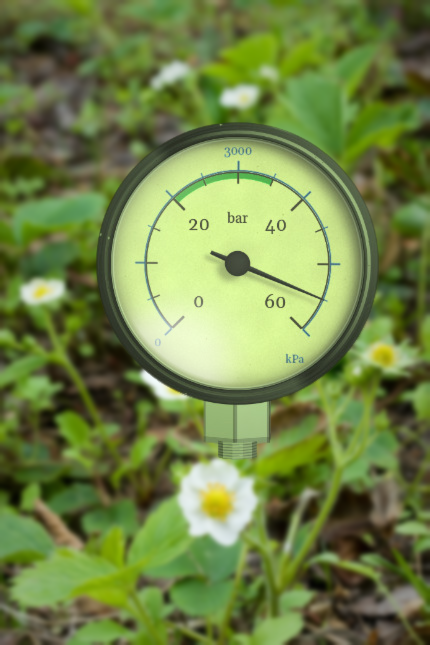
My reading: 55bar
